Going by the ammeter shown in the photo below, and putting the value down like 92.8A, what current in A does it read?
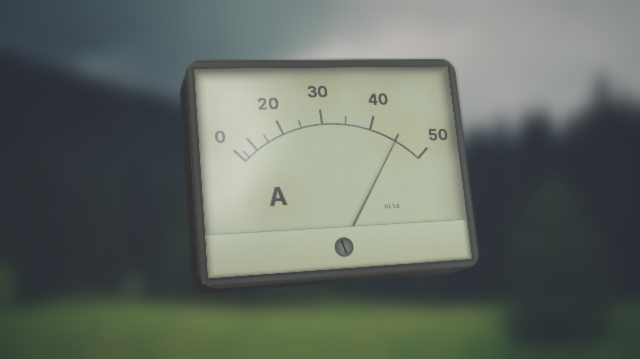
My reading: 45A
